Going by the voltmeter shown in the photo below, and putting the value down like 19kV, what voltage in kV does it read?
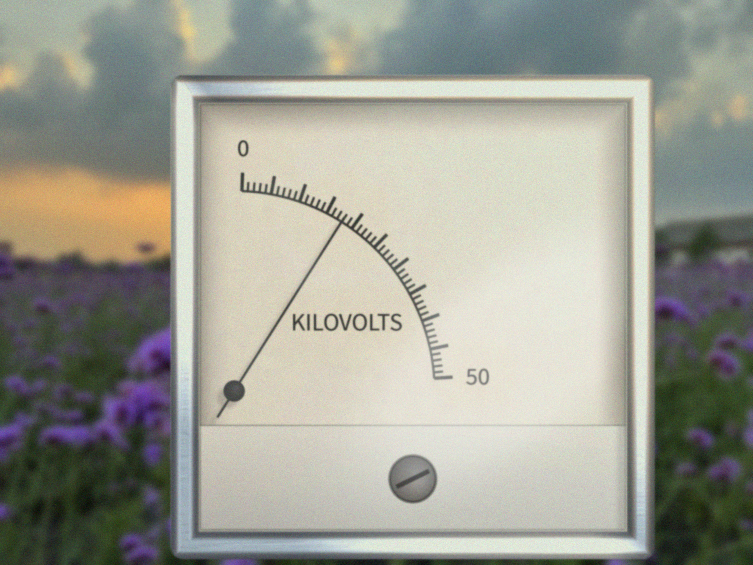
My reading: 18kV
